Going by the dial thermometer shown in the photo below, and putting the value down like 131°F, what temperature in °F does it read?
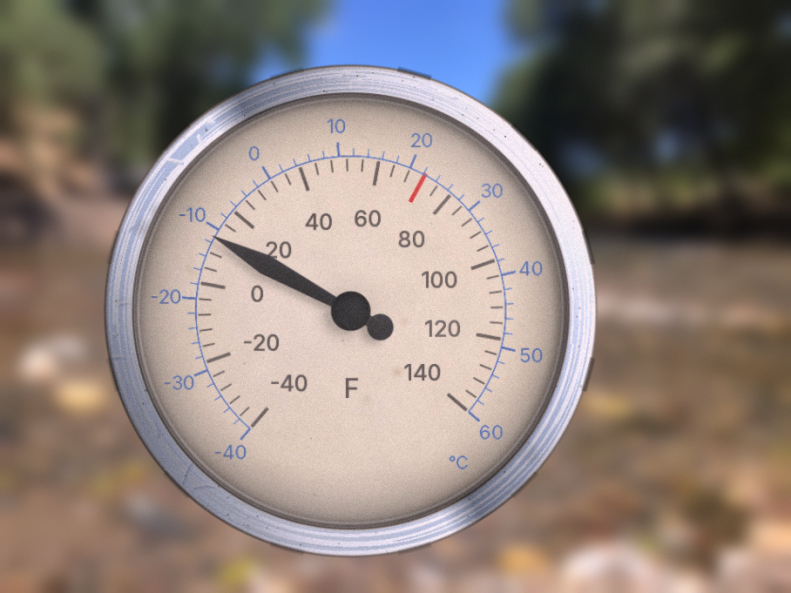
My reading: 12°F
